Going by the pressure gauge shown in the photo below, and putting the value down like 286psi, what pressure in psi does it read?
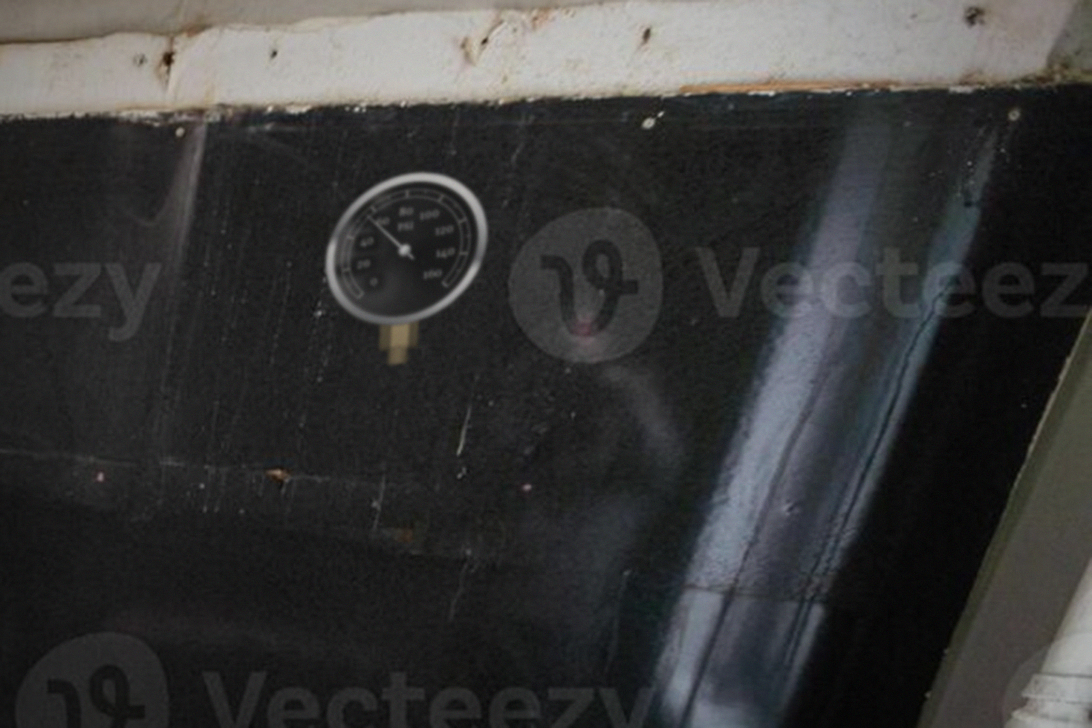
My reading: 55psi
